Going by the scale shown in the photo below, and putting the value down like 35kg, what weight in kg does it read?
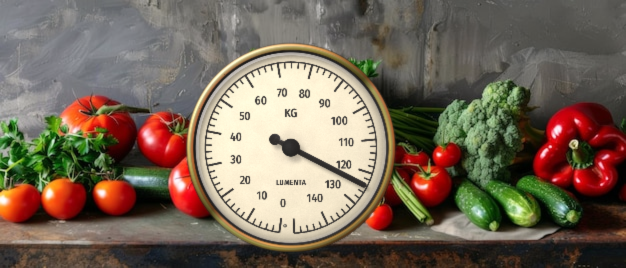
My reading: 124kg
